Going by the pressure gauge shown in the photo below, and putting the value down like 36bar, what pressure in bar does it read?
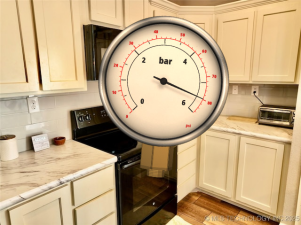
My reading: 5.5bar
